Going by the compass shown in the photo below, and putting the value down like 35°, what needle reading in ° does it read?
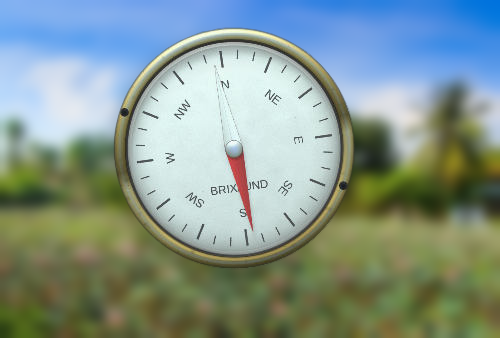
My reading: 175°
